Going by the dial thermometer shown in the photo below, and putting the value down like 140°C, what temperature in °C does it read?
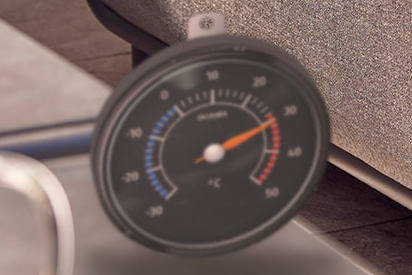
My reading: 30°C
